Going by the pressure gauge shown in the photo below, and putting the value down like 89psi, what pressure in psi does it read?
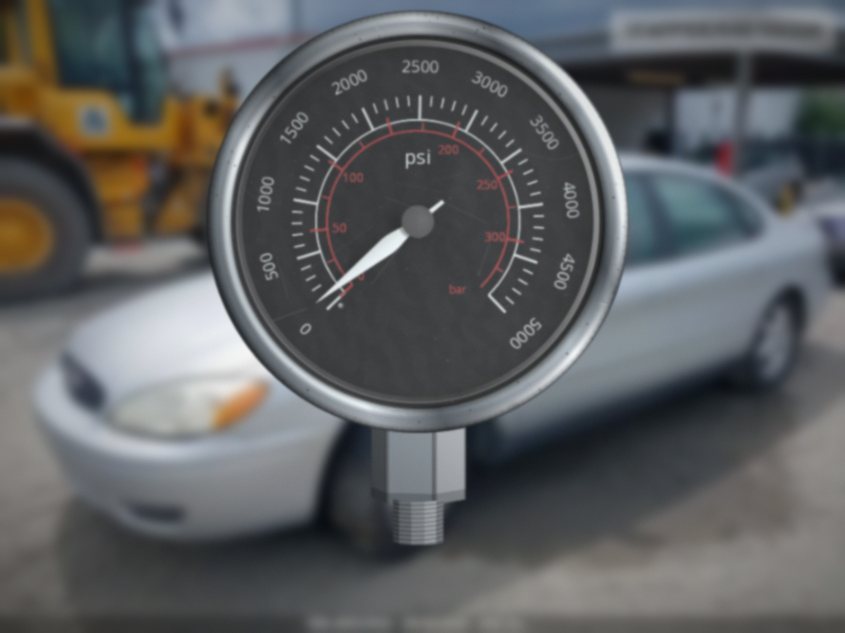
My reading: 100psi
